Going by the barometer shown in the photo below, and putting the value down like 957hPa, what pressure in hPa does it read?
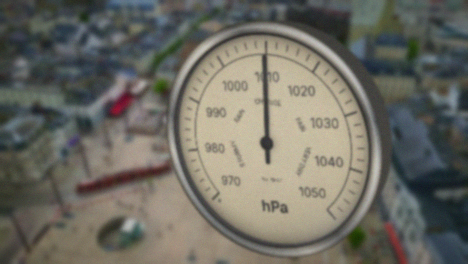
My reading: 1010hPa
